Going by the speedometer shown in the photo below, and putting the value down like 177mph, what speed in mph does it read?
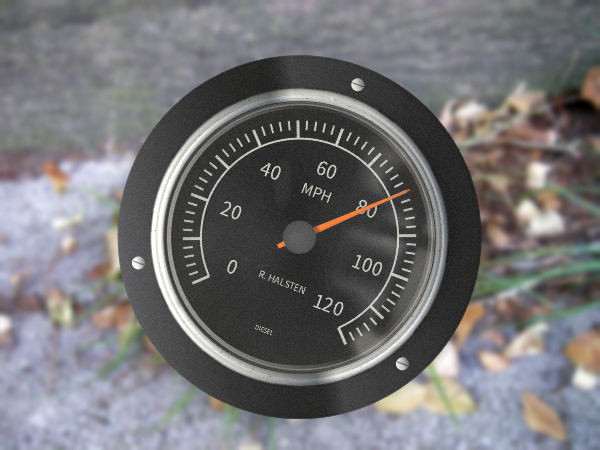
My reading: 80mph
